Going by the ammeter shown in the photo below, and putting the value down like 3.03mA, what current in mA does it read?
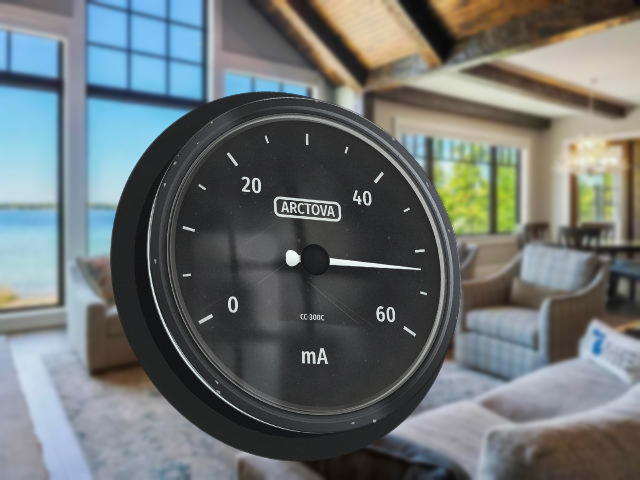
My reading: 52.5mA
